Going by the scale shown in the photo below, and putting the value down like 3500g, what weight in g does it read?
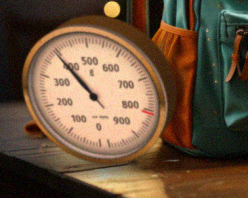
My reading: 400g
